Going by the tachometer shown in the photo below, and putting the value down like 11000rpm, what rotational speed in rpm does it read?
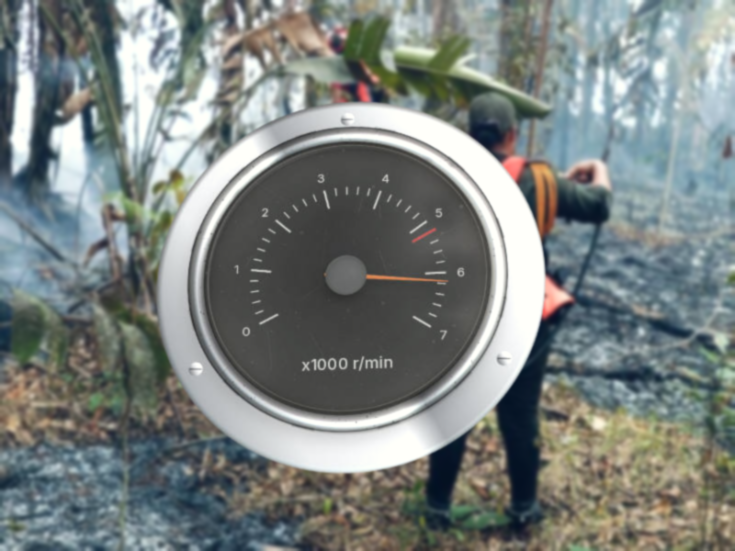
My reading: 6200rpm
